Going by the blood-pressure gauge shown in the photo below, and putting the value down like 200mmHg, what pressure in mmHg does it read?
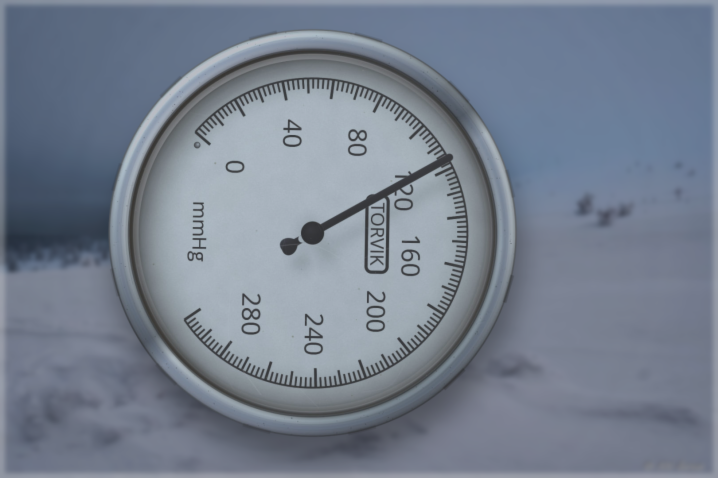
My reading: 116mmHg
